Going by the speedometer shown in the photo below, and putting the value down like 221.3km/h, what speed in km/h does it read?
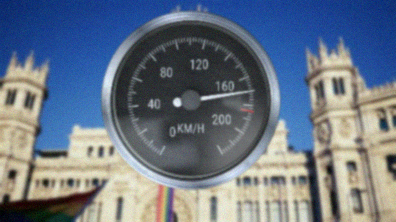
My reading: 170km/h
